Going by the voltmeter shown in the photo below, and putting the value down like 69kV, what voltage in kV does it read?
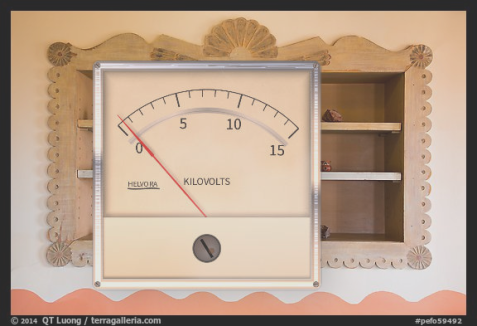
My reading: 0.5kV
